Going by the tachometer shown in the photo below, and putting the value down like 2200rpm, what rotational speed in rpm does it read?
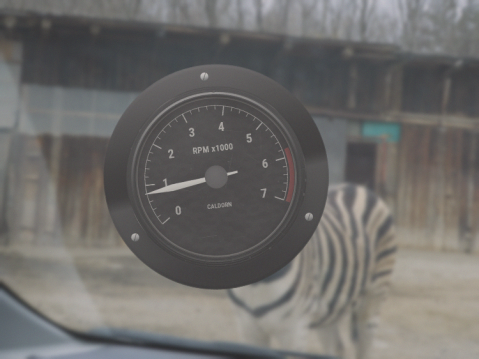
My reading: 800rpm
